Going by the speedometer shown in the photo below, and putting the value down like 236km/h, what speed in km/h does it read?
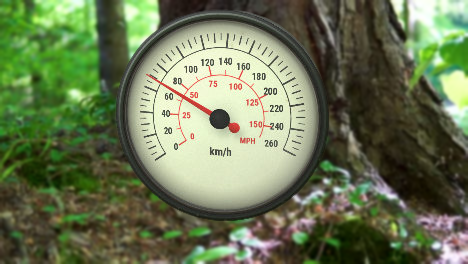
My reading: 70km/h
